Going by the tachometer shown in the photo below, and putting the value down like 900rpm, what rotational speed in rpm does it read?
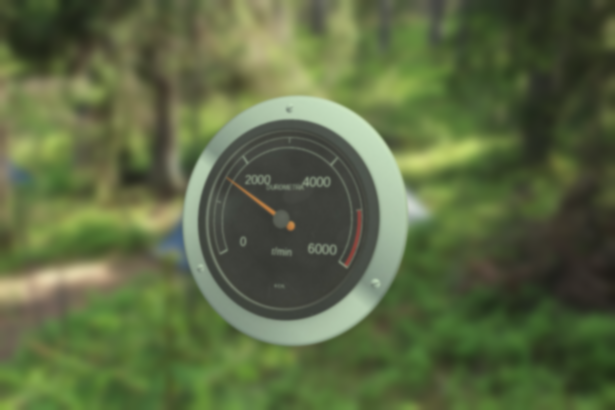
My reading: 1500rpm
